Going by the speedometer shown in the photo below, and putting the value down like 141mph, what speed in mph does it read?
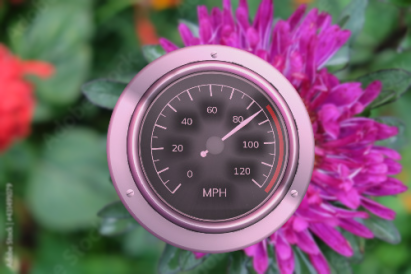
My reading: 85mph
